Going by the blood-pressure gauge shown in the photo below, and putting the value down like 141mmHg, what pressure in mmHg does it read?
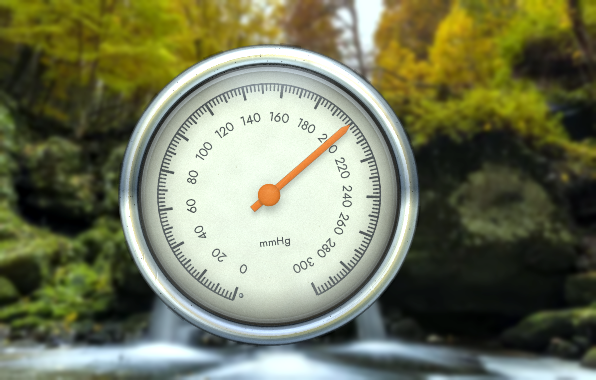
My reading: 200mmHg
